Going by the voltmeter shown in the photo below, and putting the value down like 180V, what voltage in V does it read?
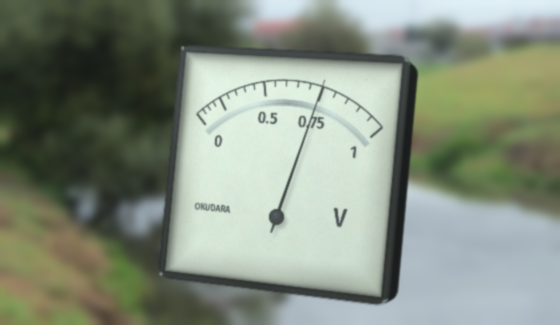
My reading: 0.75V
